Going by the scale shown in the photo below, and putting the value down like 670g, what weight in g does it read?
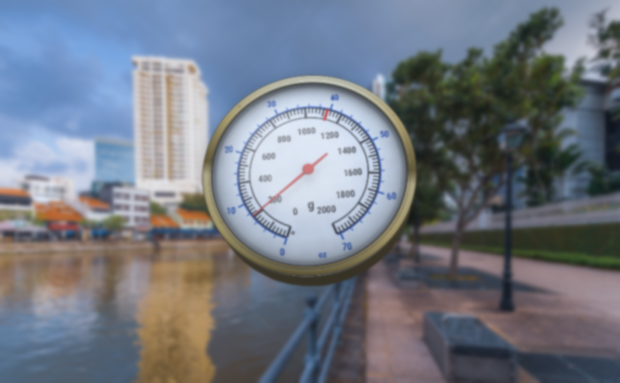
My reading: 200g
